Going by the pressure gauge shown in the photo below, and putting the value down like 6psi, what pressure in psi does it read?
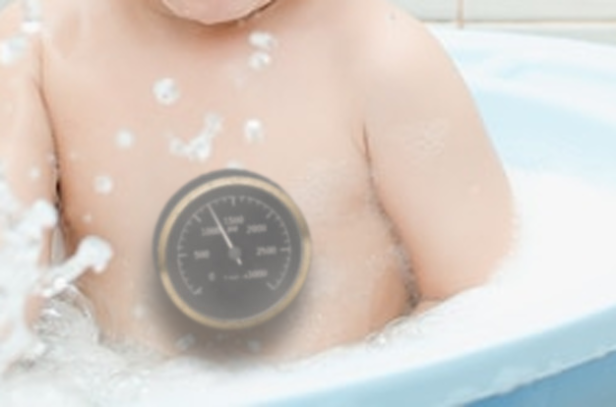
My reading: 1200psi
